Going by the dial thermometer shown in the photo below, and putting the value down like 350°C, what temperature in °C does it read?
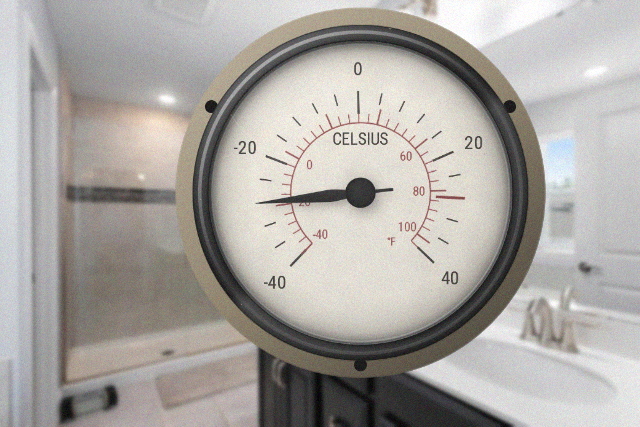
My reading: -28°C
